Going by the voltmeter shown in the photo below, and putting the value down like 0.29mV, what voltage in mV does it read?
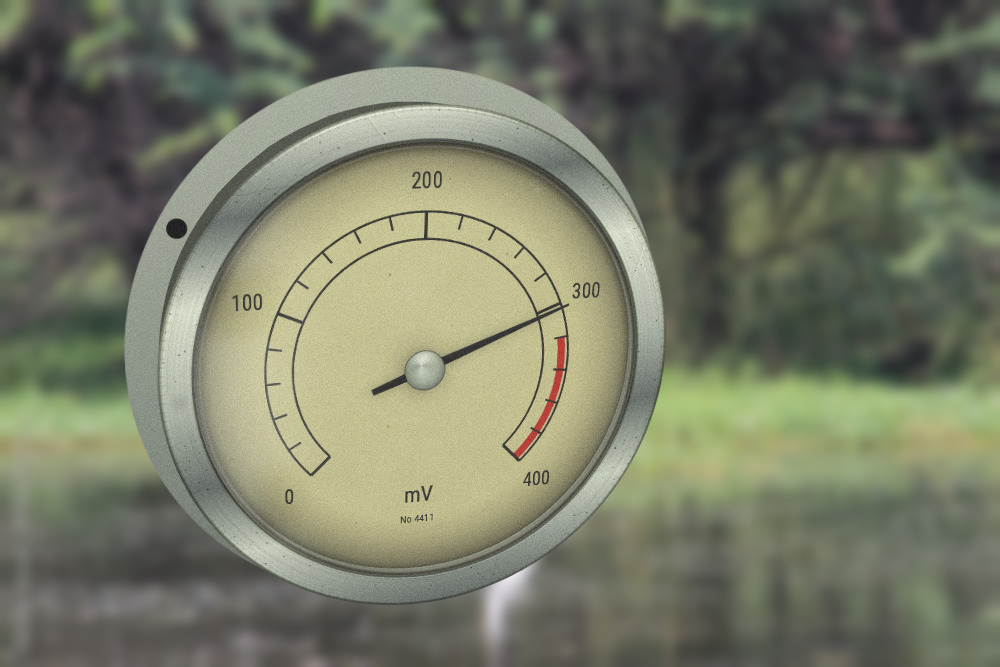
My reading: 300mV
